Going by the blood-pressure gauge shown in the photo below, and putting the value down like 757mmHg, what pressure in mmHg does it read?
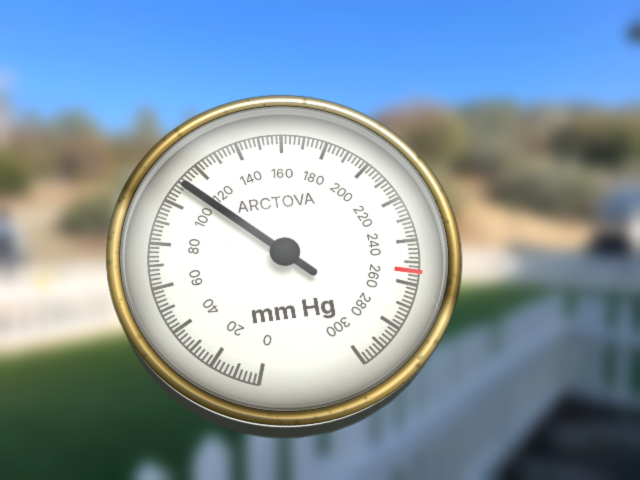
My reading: 110mmHg
